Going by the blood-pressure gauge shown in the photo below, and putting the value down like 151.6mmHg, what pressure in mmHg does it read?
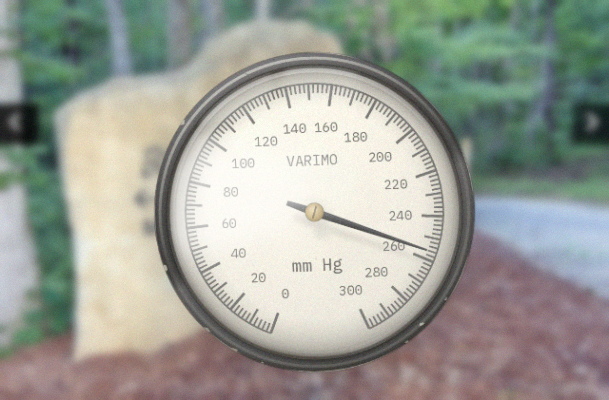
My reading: 256mmHg
